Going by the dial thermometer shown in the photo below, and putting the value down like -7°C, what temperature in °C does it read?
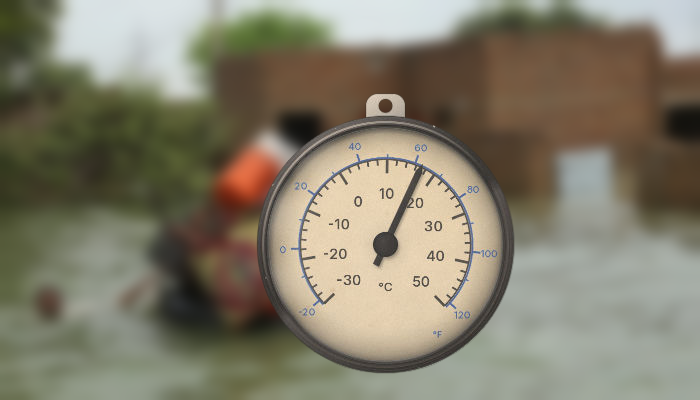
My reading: 17°C
